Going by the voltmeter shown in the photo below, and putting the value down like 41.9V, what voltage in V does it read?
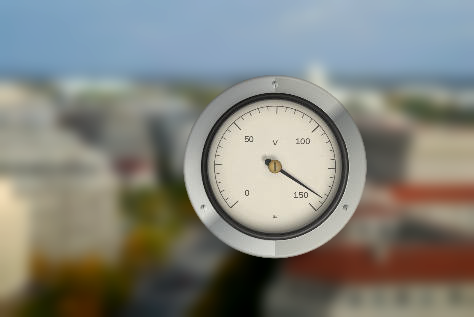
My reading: 142.5V
